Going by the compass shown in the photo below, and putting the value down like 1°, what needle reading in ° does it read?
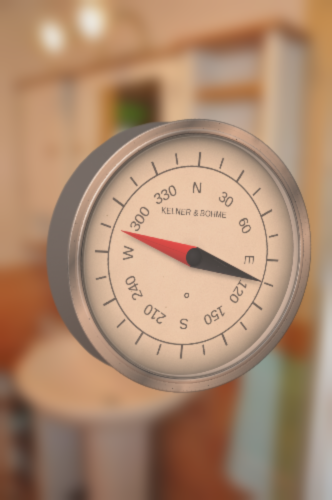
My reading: 285°
